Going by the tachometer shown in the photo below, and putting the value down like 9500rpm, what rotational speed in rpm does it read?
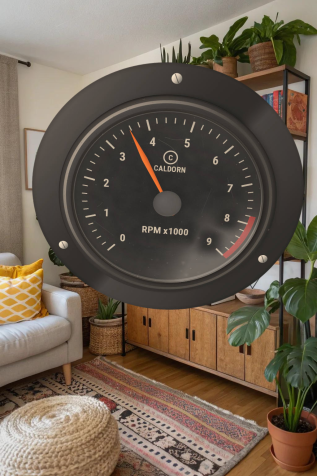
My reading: 3600rpm
